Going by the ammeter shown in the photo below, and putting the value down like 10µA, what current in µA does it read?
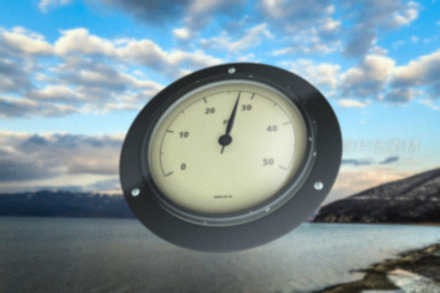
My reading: 27.5µA
